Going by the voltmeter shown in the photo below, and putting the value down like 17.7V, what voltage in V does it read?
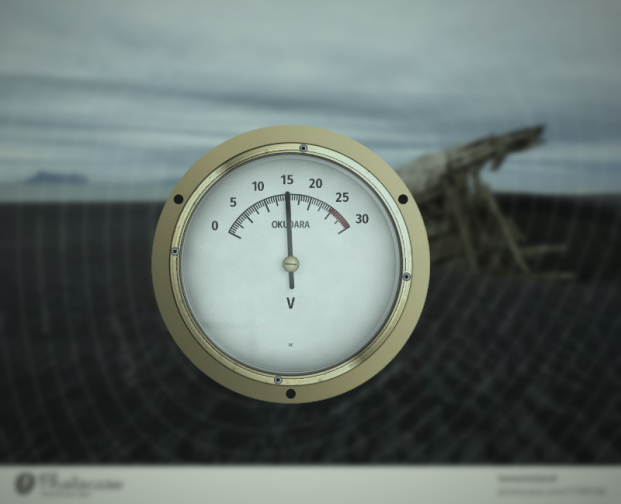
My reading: 15V
